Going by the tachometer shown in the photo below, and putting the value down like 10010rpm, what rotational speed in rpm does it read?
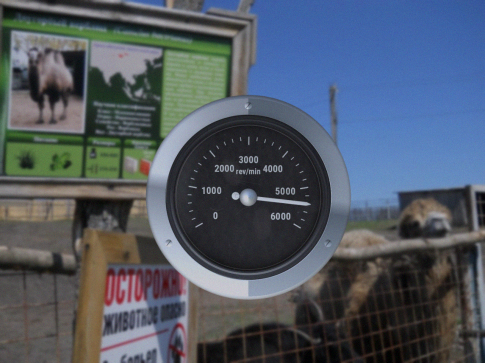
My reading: 5400rpm
